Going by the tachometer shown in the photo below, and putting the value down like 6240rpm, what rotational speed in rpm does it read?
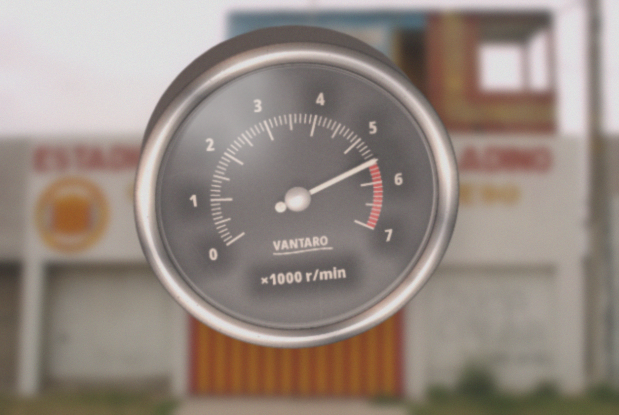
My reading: 5500rpm
